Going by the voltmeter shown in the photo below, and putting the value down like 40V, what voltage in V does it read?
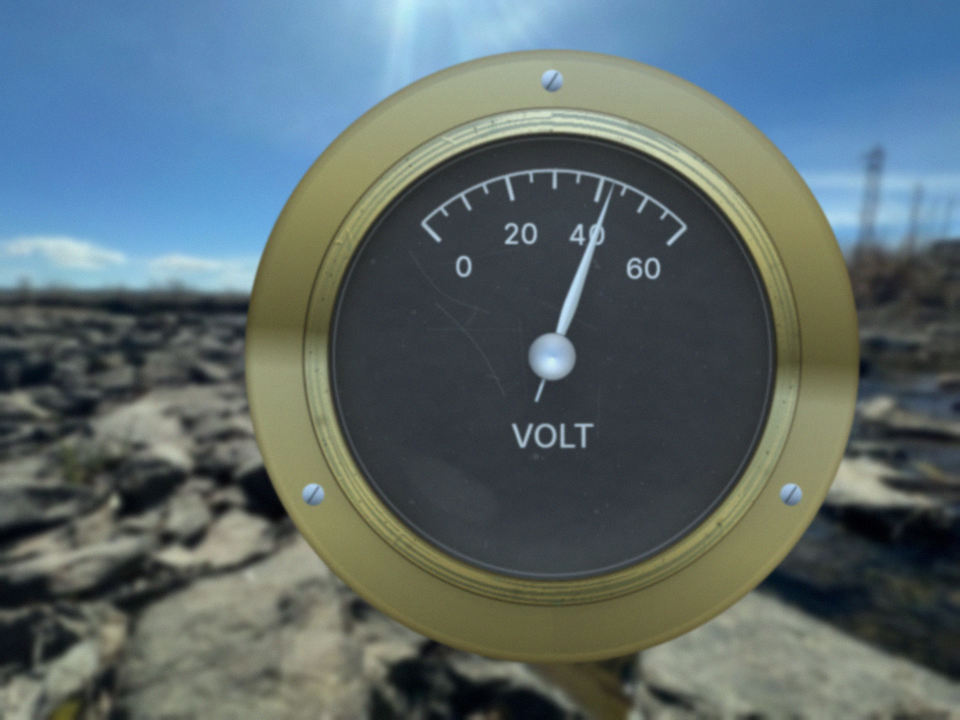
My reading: 42.5V
